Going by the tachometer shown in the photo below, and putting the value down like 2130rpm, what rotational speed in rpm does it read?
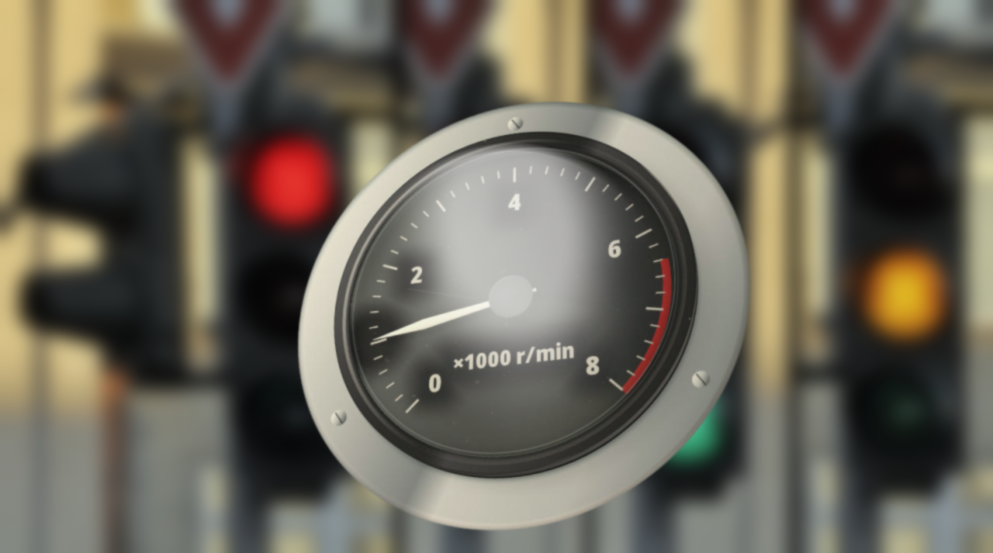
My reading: 1000rpm
